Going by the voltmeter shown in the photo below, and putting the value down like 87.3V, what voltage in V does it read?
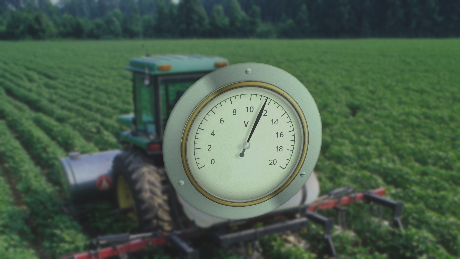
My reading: 11.5V
